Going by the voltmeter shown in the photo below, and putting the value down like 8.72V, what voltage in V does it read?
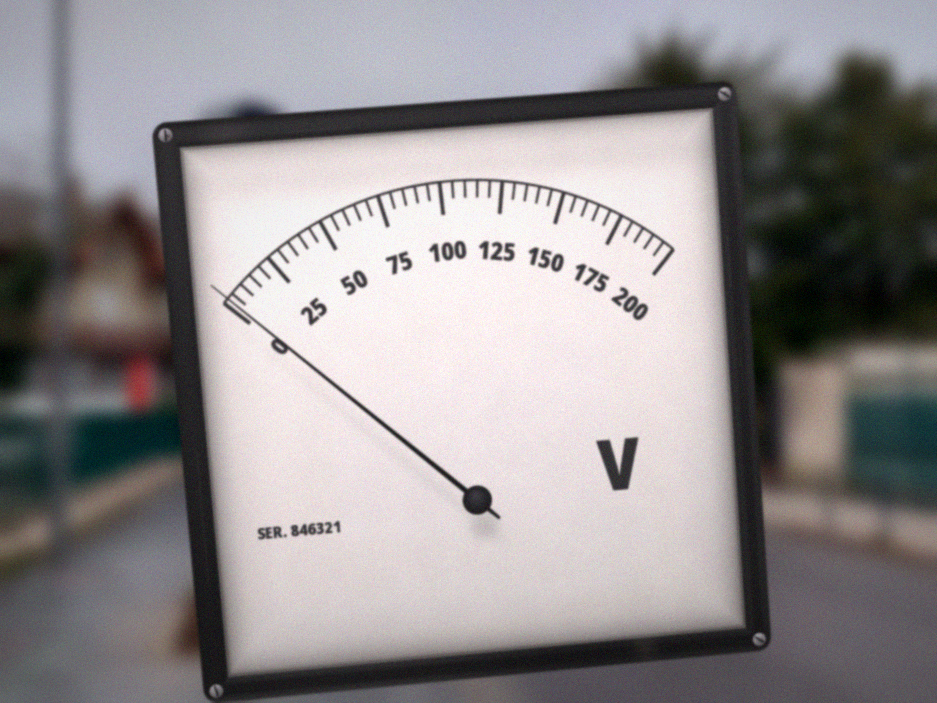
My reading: 2.5V
